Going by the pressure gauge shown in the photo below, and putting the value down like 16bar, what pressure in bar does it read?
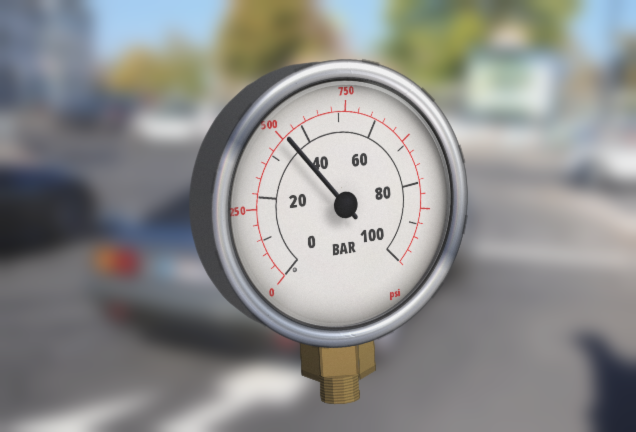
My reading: 35bar
